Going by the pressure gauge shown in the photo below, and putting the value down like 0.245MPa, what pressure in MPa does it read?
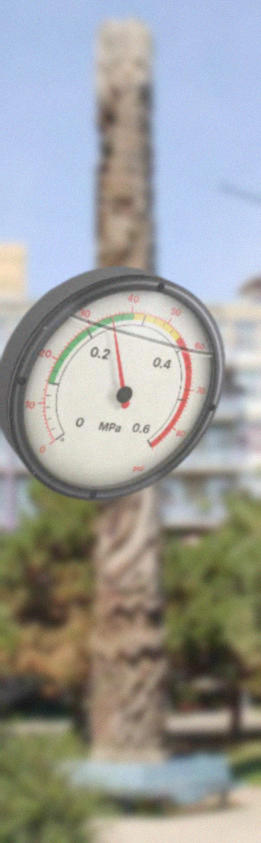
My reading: 0.24MPa
